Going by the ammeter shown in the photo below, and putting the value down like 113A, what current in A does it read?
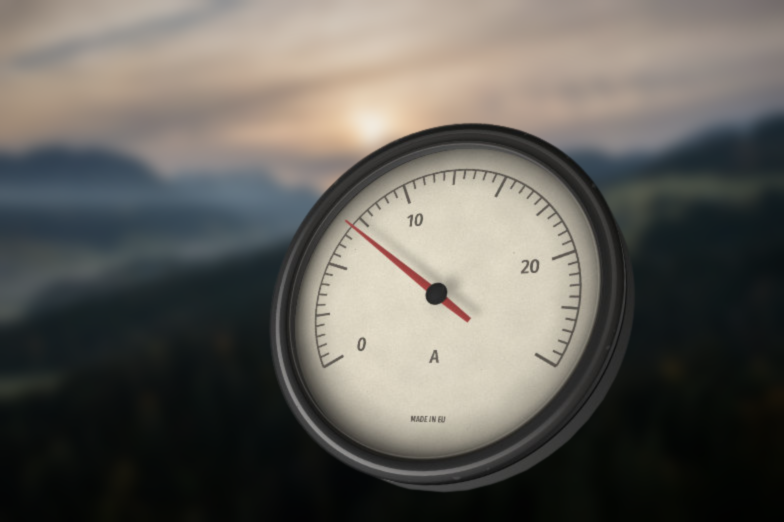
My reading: 7A
